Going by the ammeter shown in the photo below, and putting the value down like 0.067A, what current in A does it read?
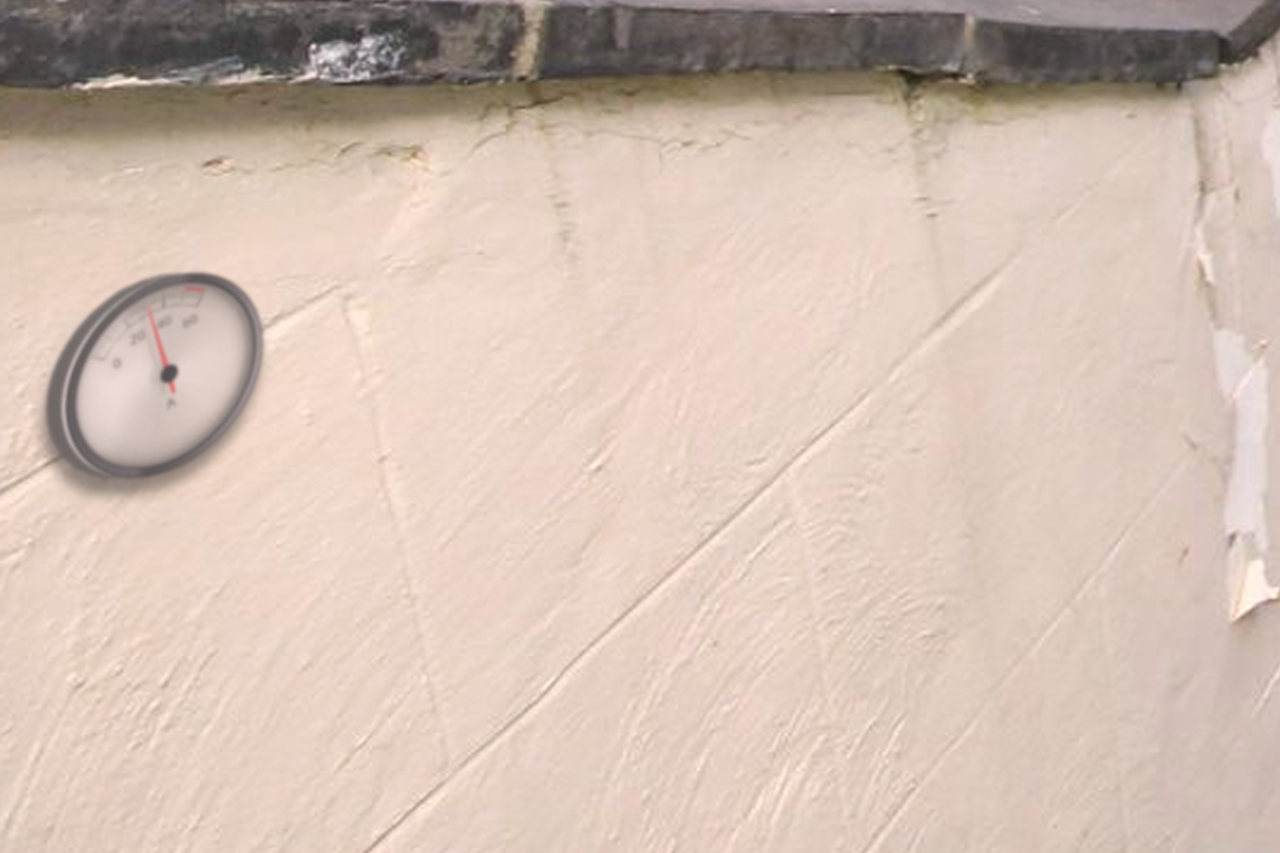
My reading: 30A
